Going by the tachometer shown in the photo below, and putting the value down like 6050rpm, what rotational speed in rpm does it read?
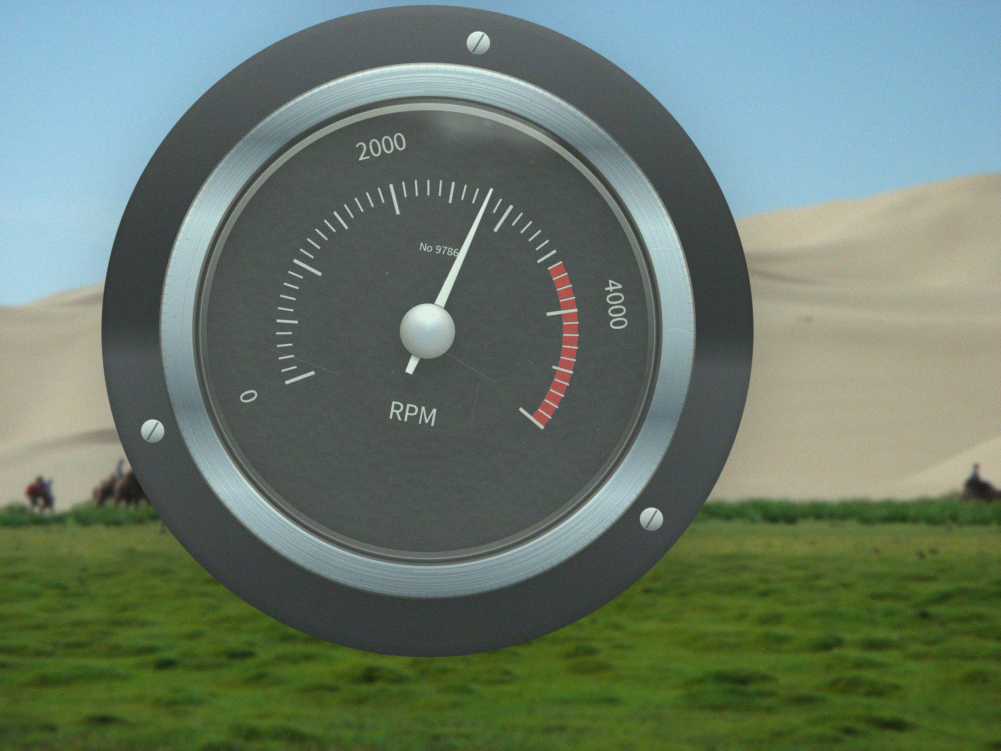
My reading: 2800rpm
